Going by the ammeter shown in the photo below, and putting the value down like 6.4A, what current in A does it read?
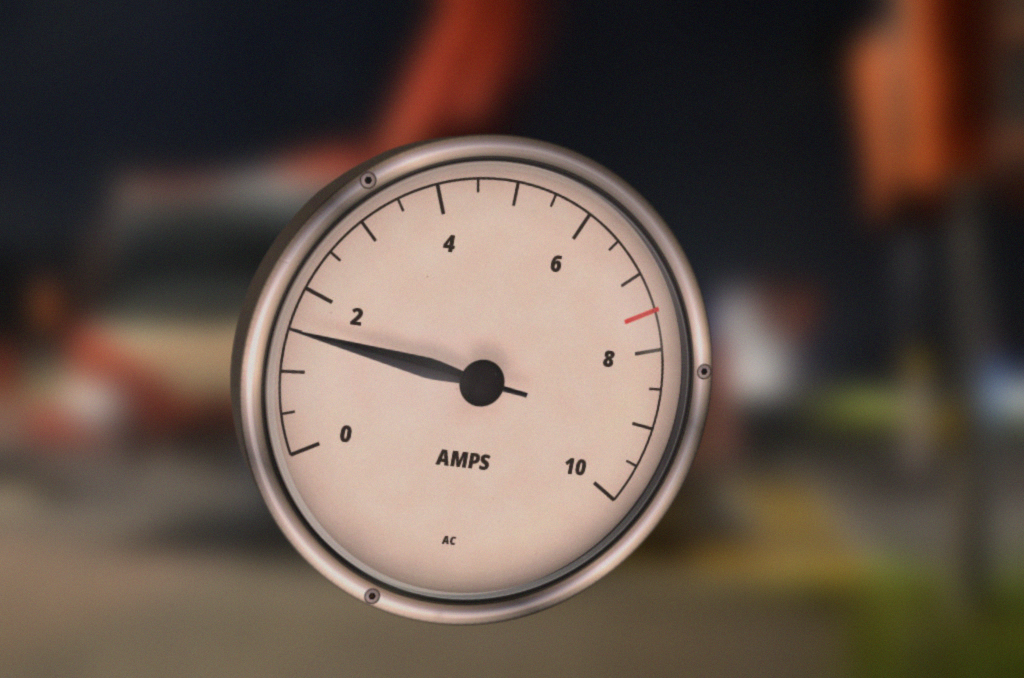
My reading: 1.5A
